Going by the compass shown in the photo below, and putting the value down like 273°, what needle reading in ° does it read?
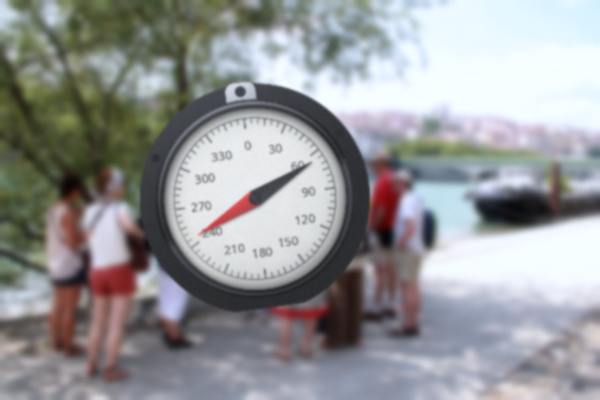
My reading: 245°
